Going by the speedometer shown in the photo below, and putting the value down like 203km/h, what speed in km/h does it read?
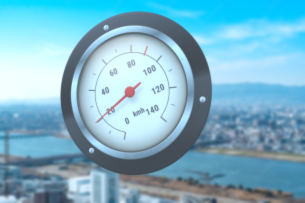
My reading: 20km/h
